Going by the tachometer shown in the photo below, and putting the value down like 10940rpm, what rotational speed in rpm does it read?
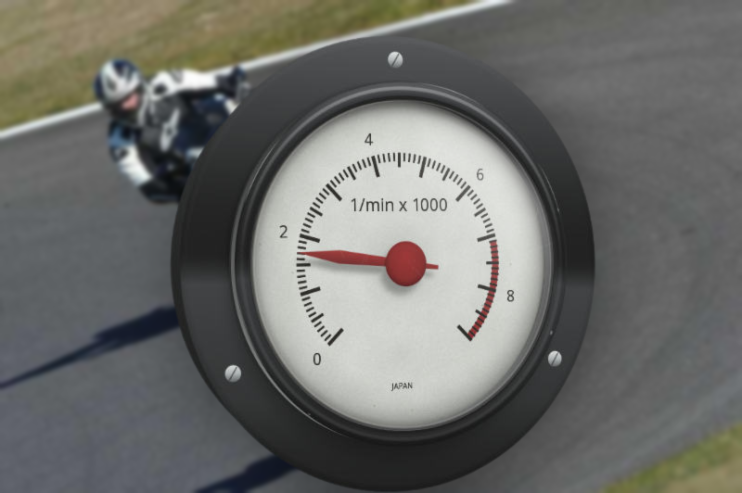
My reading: 1700rpm
